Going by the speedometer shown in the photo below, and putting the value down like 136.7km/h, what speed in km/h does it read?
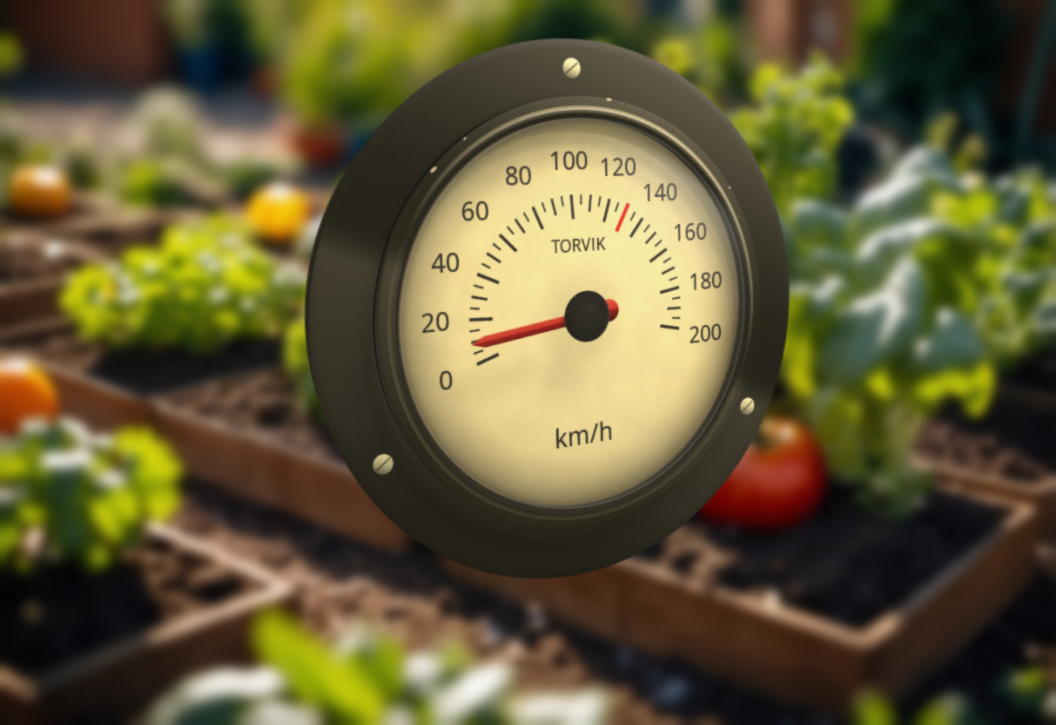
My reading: 10km/h
